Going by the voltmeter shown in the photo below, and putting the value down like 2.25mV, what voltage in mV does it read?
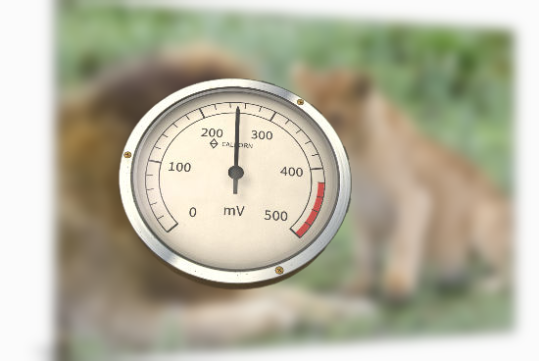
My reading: 250mV
